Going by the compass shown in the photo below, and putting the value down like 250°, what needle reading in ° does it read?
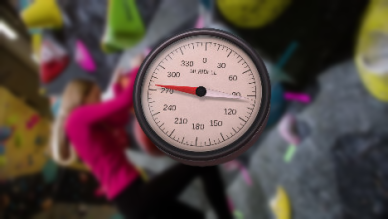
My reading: 275°
